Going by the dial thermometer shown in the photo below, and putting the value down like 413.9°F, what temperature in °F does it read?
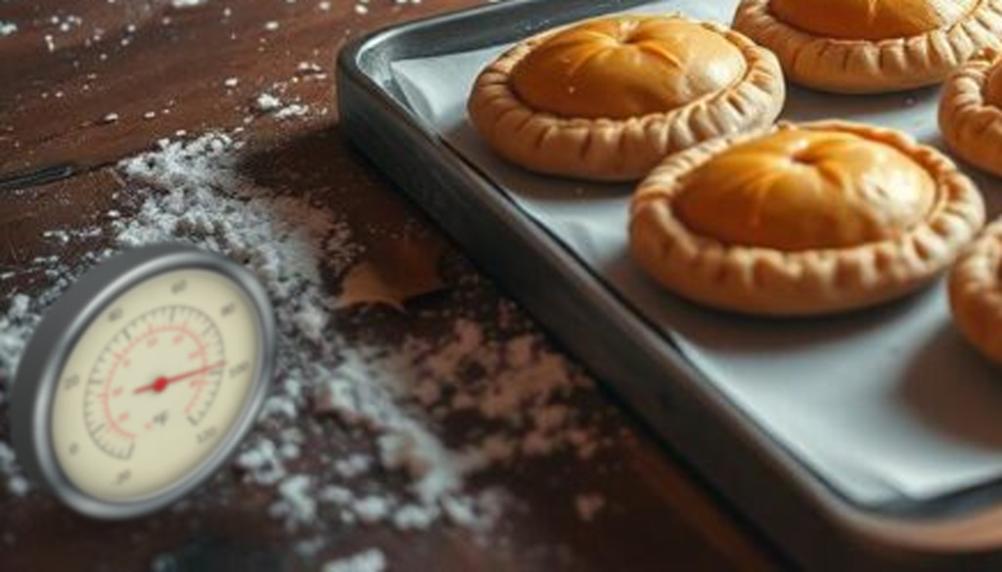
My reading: 96°F
